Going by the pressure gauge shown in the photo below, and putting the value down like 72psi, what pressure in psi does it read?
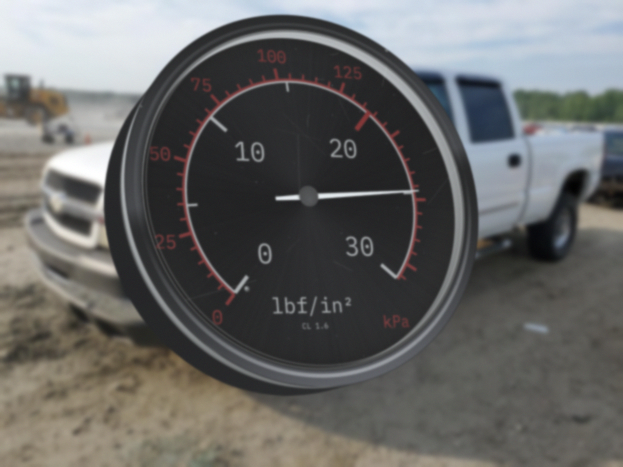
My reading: 25psi
